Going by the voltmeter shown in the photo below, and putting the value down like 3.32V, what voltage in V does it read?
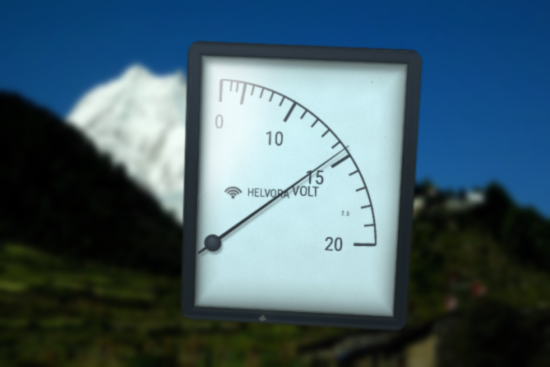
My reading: 14.5V
